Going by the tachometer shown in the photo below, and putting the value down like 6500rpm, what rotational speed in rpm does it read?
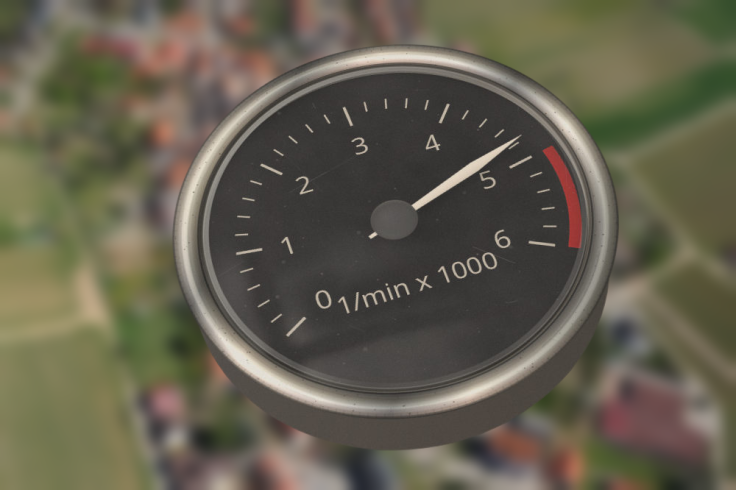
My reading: 4800rpm
